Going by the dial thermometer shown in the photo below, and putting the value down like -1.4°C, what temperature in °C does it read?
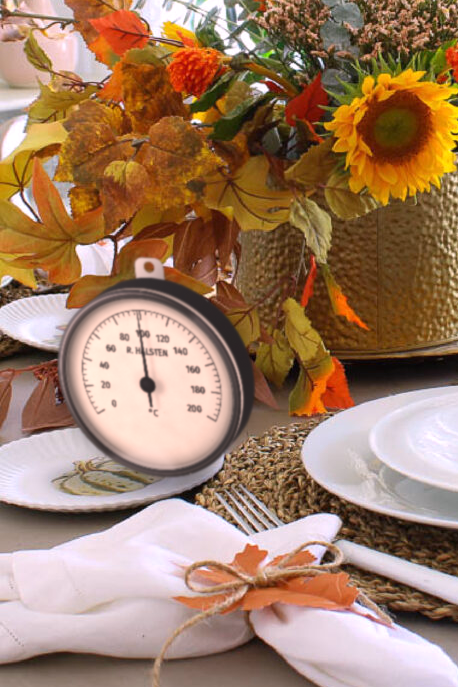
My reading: 100°C
